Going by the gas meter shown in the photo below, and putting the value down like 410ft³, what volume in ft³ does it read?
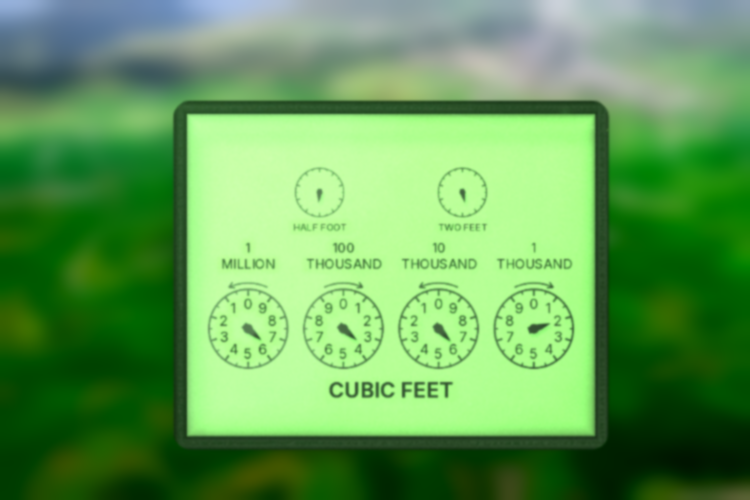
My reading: 636200ft³
